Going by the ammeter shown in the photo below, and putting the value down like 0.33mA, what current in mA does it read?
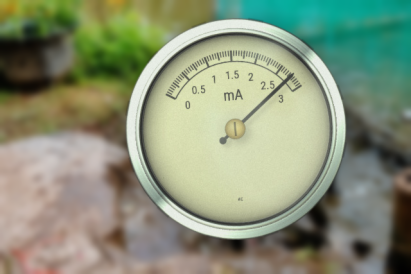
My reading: 2.75mA
